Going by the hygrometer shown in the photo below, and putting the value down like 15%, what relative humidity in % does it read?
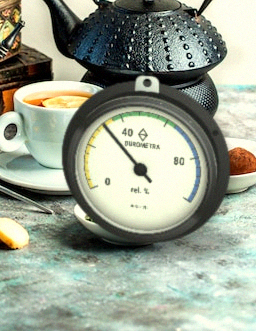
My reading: 32%
